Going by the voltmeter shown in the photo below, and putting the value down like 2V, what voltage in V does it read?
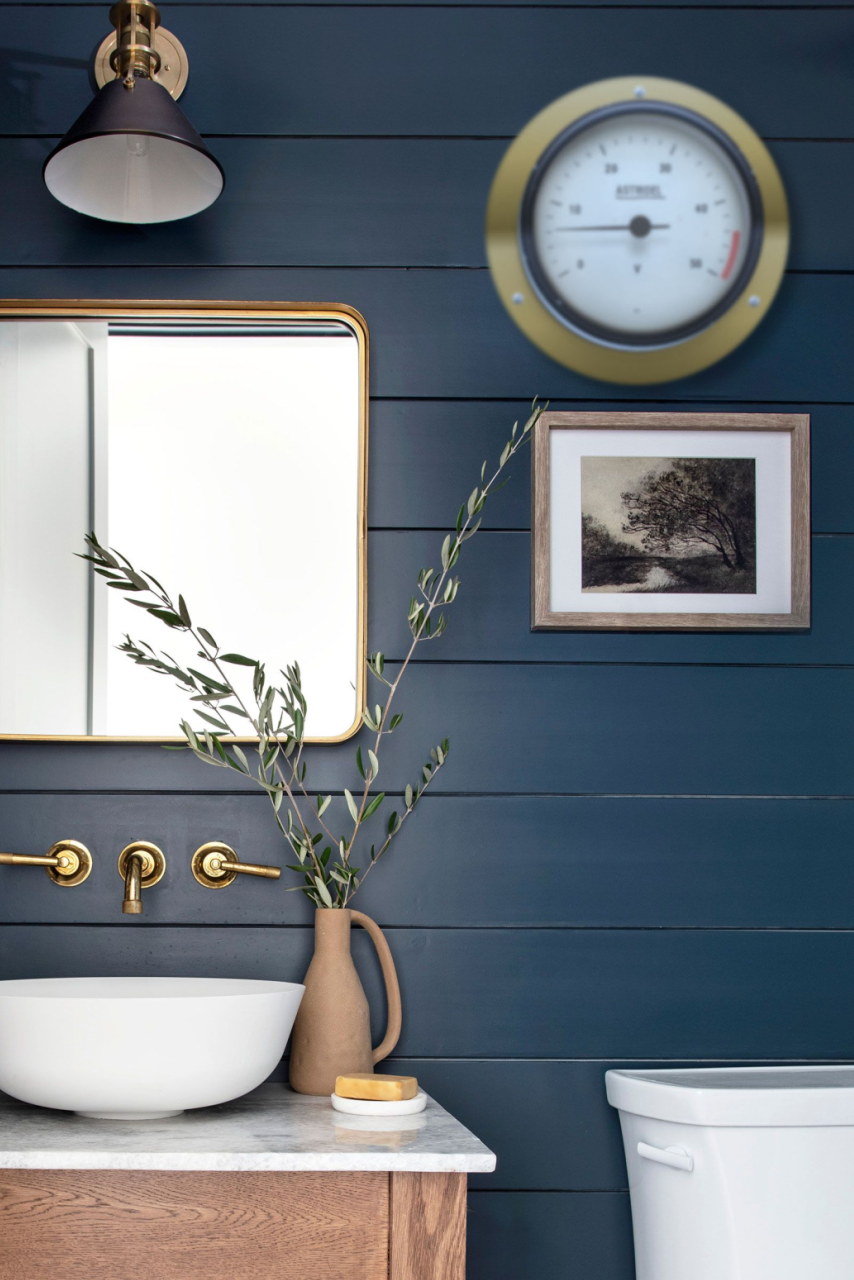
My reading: 6V
